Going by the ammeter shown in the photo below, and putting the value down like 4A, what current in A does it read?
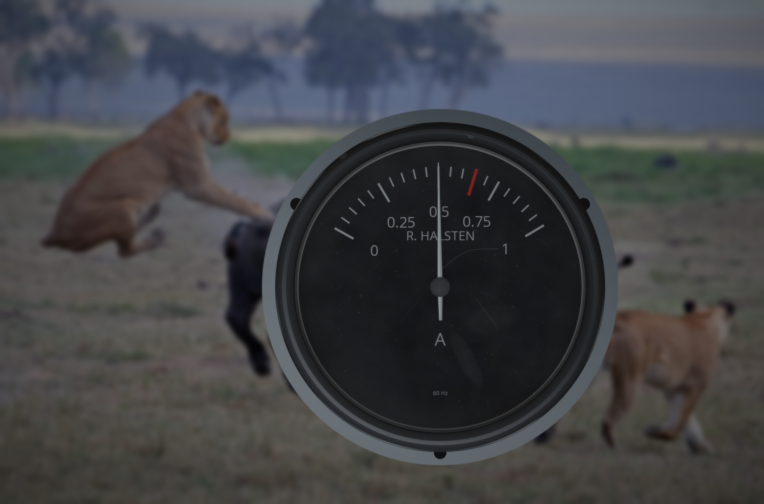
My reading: 0.5A
